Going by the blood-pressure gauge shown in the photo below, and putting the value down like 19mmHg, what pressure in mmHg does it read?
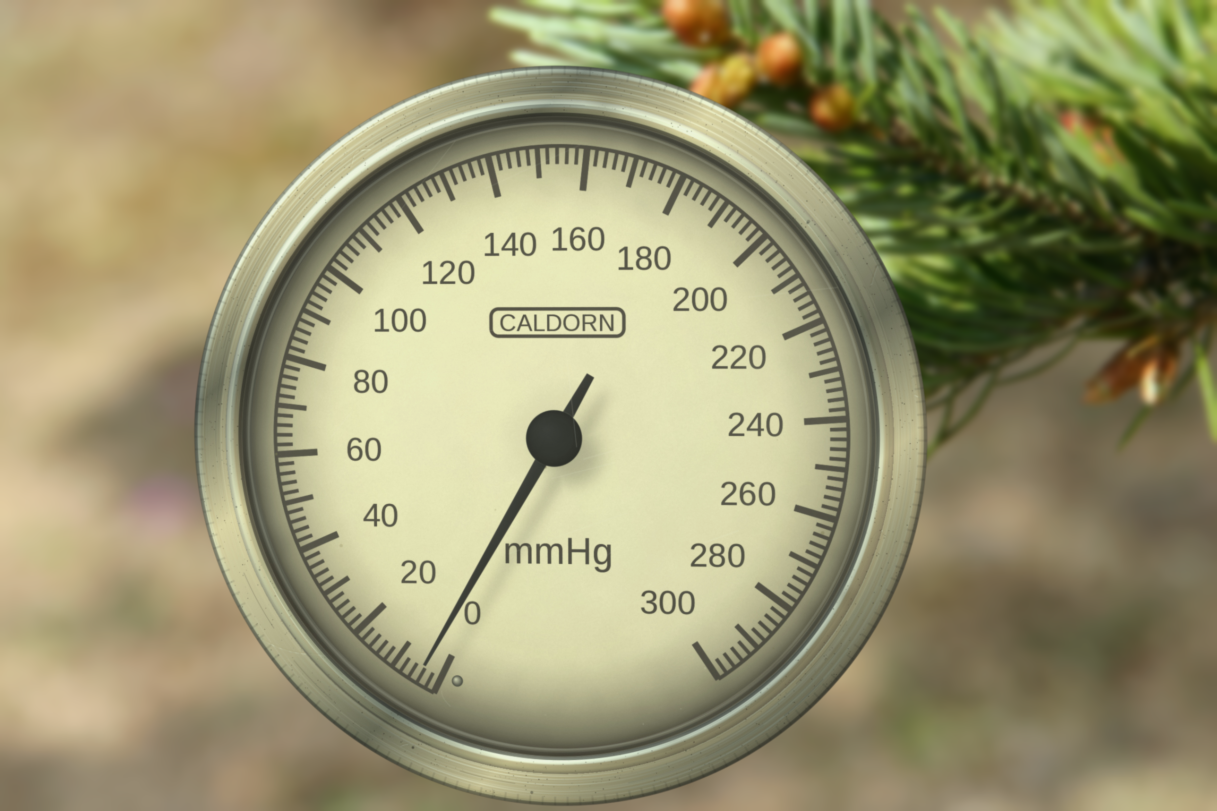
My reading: 4mmHg
